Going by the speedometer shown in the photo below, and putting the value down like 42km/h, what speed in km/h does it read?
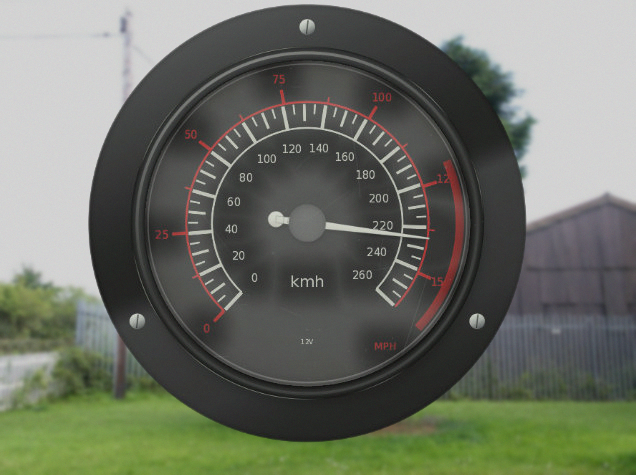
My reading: 225km/h
